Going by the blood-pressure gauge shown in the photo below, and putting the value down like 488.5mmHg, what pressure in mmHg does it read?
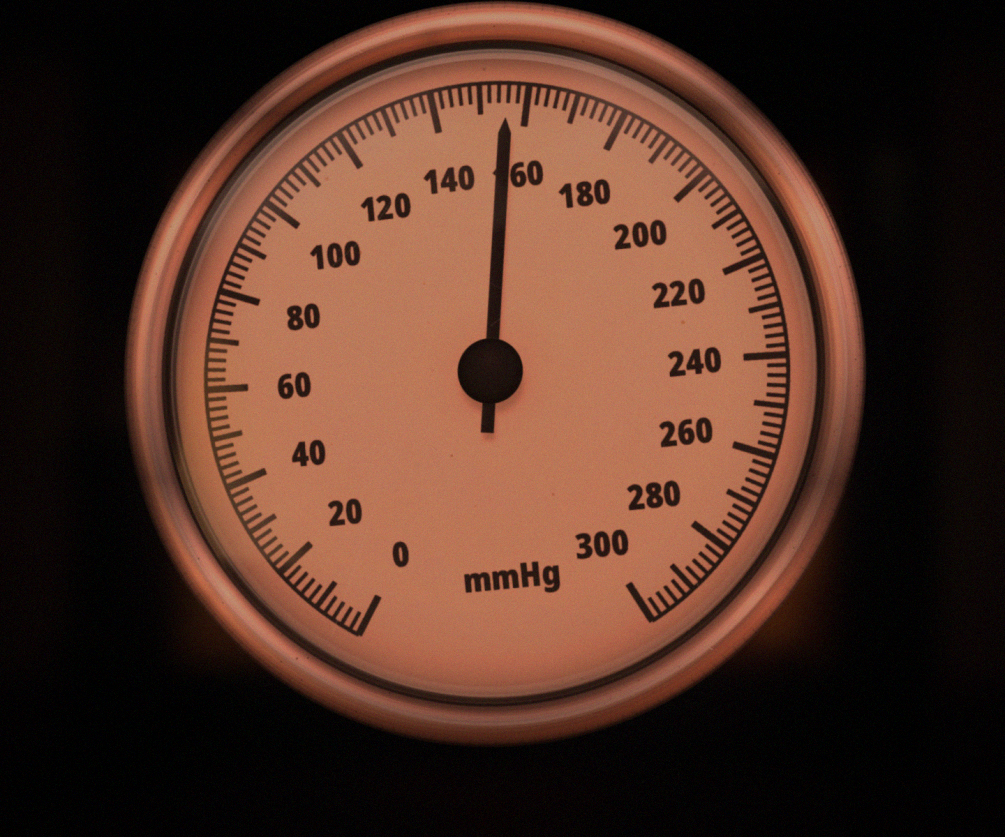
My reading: 156mmHg
